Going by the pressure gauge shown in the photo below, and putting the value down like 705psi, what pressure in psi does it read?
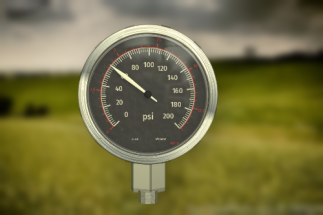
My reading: 60psi
